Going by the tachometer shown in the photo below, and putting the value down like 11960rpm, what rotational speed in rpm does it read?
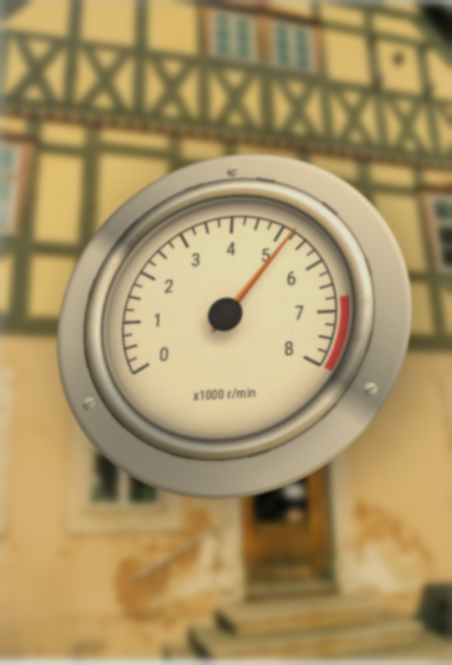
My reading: 5250rpm
